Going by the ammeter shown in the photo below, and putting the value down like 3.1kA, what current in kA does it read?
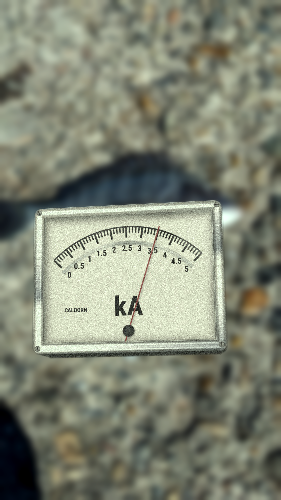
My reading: 3.5kA
